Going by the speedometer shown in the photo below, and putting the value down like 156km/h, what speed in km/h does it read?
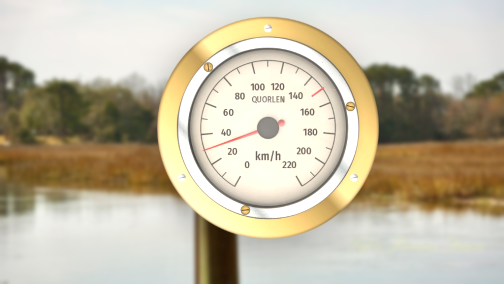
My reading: 30km/h
